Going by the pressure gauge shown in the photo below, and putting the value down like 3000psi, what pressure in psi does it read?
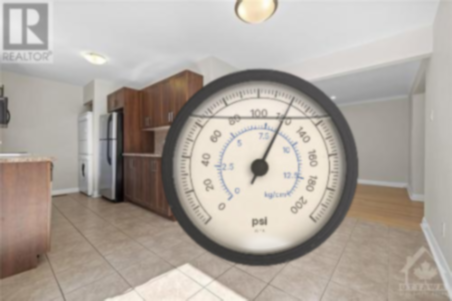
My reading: 120psi
